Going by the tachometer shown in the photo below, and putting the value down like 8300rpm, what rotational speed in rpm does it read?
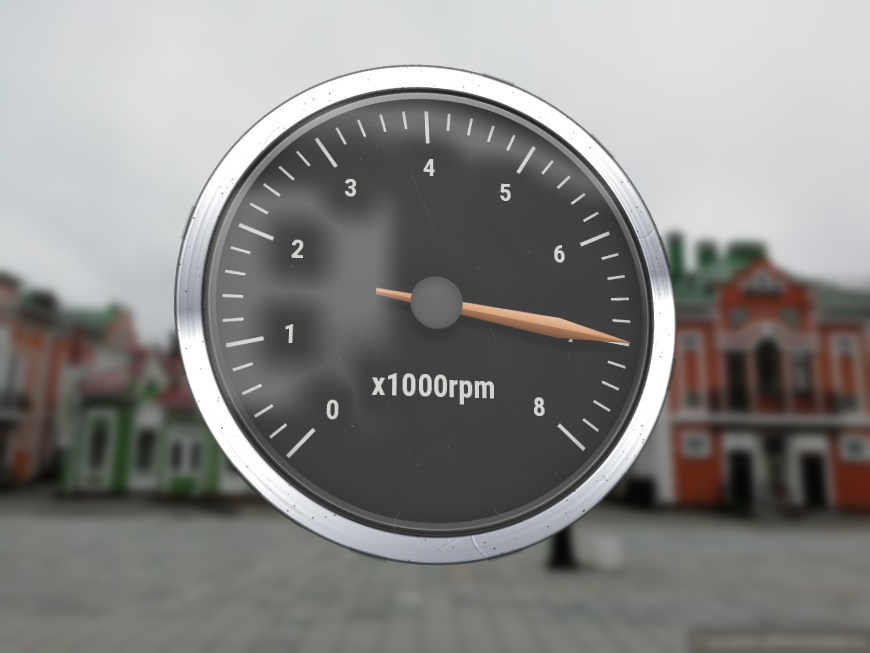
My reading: 7000rpm
